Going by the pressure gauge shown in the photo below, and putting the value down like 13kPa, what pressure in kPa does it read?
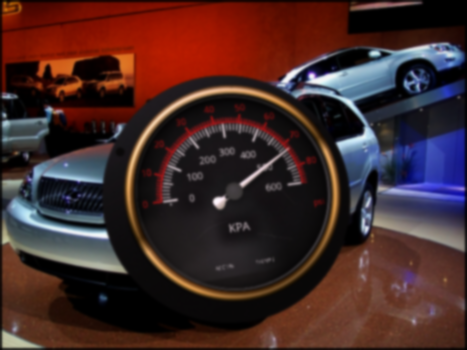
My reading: 500kPa
